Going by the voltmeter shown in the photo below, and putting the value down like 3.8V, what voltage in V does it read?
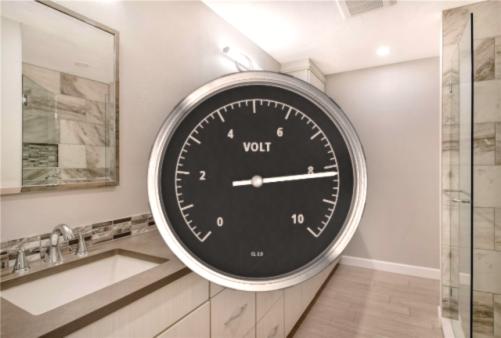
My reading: 8.2V
